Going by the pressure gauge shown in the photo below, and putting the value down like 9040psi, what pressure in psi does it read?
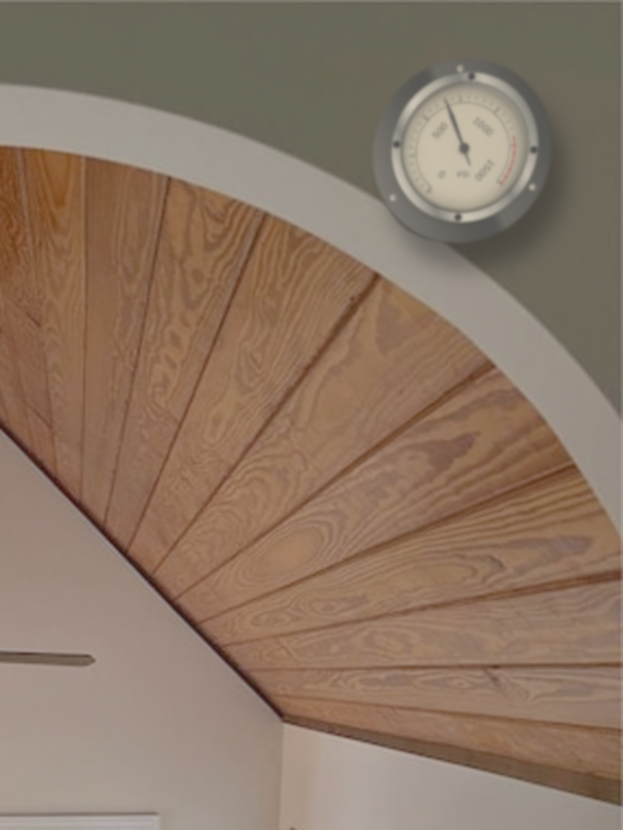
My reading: 650psi
